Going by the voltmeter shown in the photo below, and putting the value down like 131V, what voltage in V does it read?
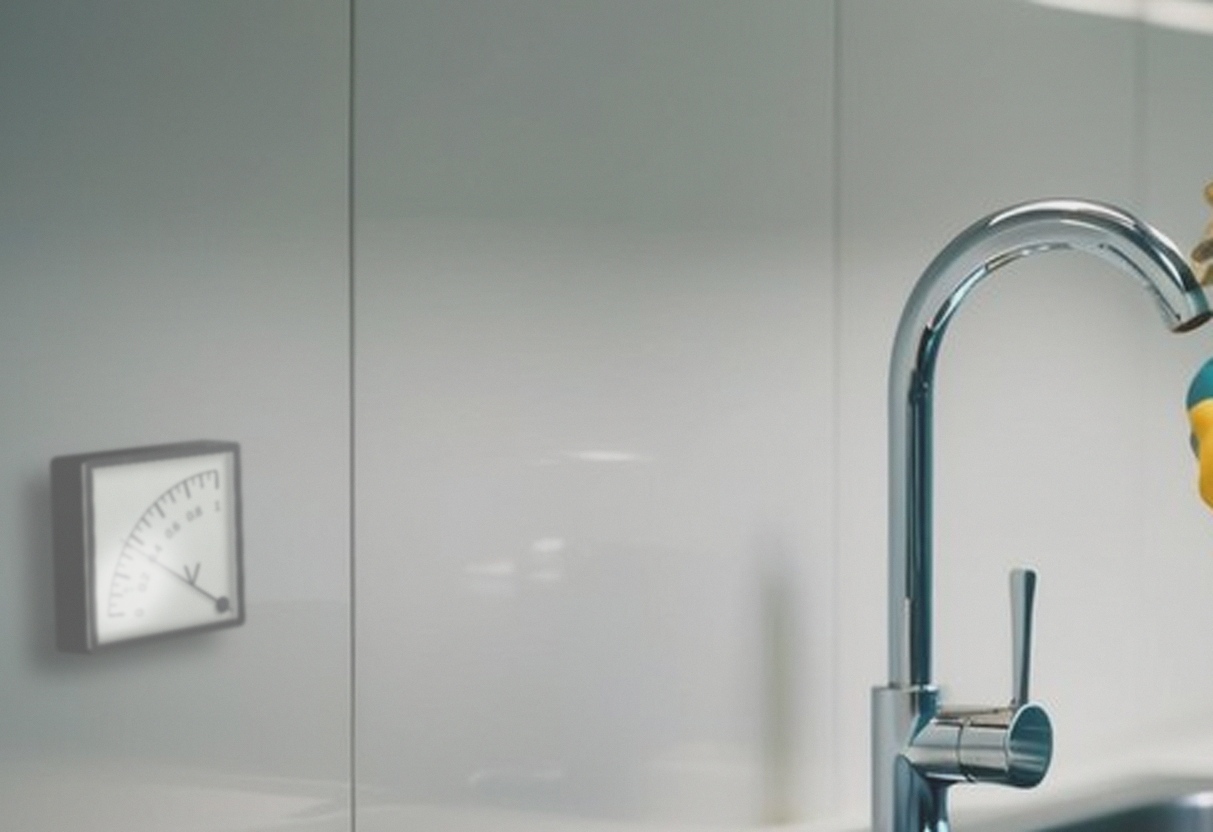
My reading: 0.35V
